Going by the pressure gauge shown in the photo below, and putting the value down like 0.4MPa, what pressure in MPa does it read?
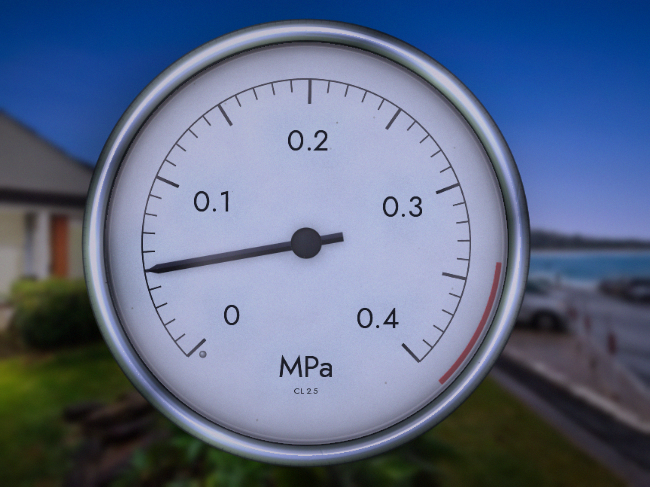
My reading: 0.05MPa
